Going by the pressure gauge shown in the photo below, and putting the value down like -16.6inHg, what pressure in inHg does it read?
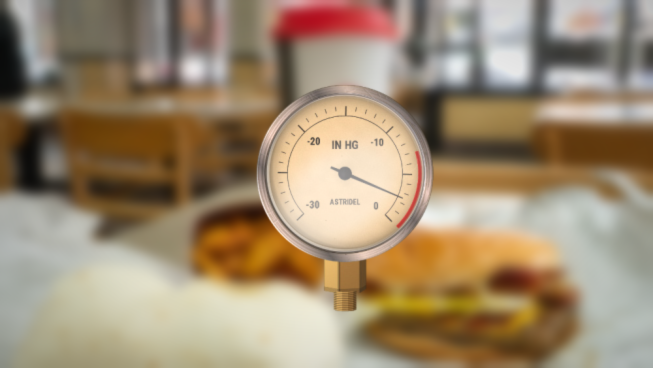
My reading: -2.5inHg
